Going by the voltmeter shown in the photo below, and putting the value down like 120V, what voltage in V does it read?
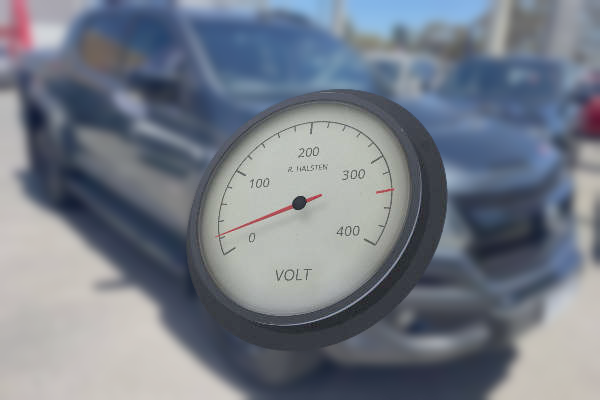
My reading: 20V
